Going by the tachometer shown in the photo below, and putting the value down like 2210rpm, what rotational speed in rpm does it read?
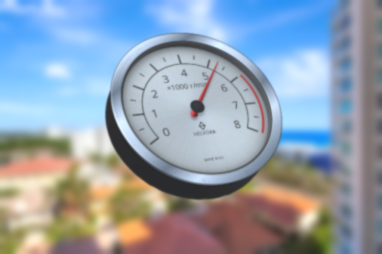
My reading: 5250rpm
